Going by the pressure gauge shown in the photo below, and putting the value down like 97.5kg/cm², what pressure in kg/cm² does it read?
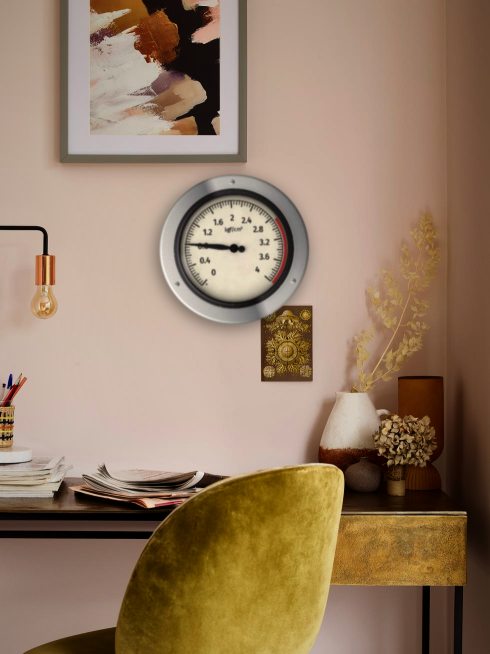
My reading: 0.8kg/cm²
